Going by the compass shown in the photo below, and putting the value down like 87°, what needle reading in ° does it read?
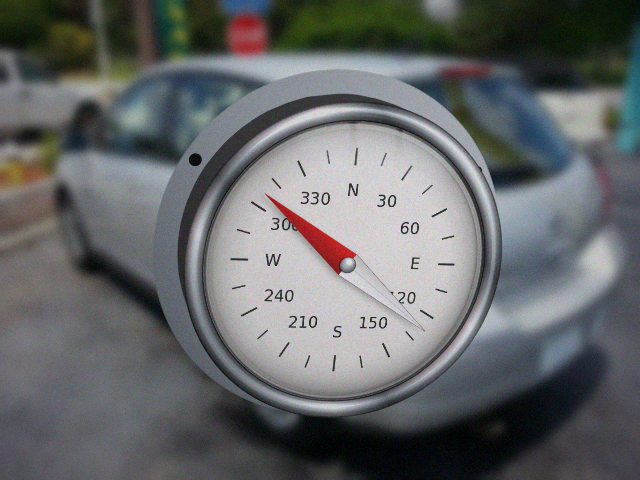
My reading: 307.5°
